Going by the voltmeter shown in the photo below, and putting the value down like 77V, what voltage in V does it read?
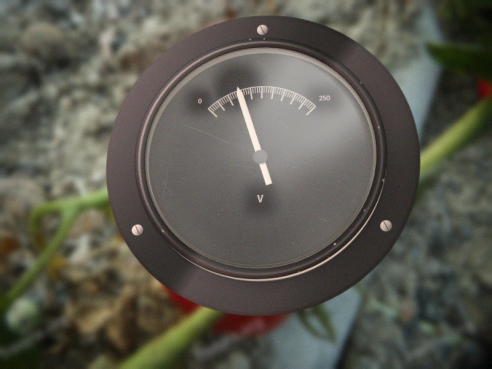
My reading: 75V
